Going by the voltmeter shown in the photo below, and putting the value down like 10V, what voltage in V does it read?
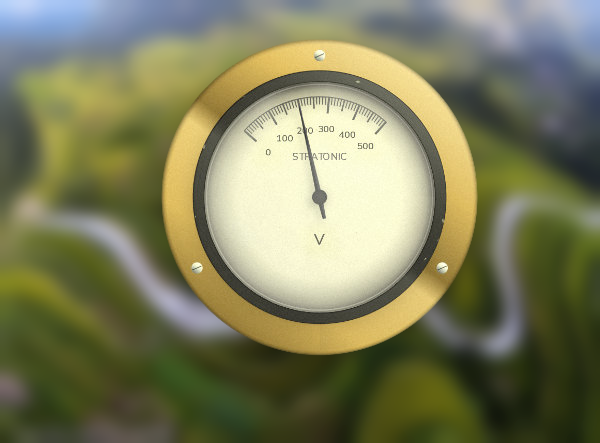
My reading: 200V
